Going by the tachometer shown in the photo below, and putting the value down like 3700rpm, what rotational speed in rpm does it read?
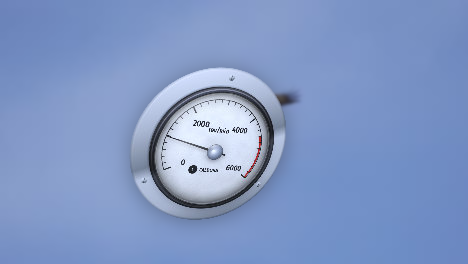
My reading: 1000rpm
